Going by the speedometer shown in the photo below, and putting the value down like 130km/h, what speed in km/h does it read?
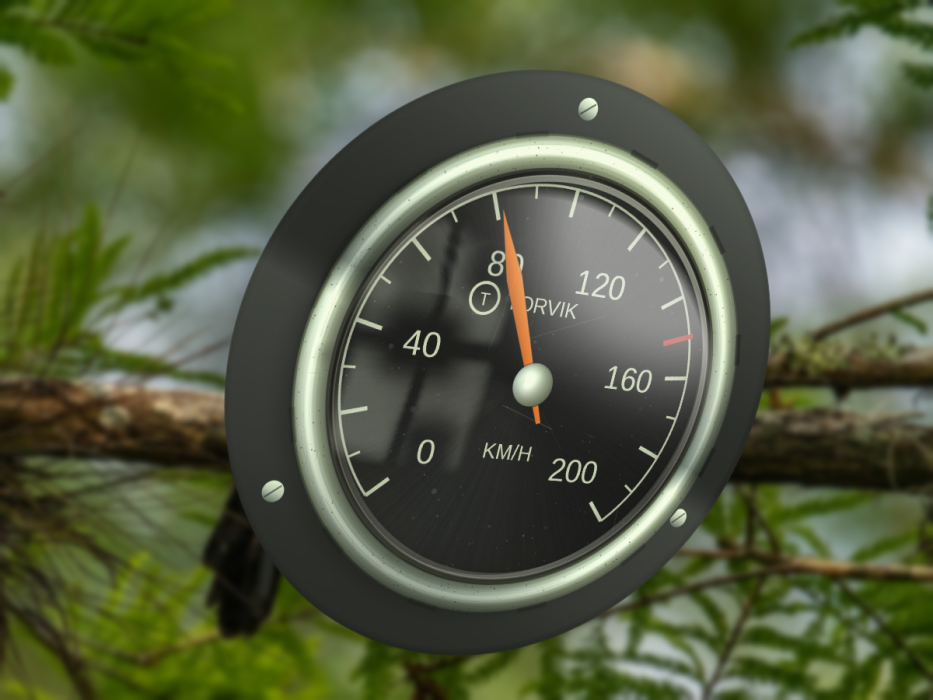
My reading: 80km/h
